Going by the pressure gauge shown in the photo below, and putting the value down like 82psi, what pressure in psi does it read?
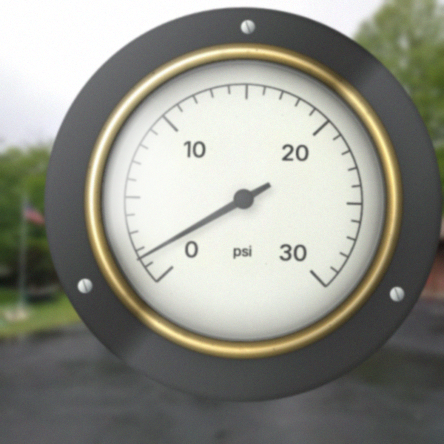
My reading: 1.5psi
